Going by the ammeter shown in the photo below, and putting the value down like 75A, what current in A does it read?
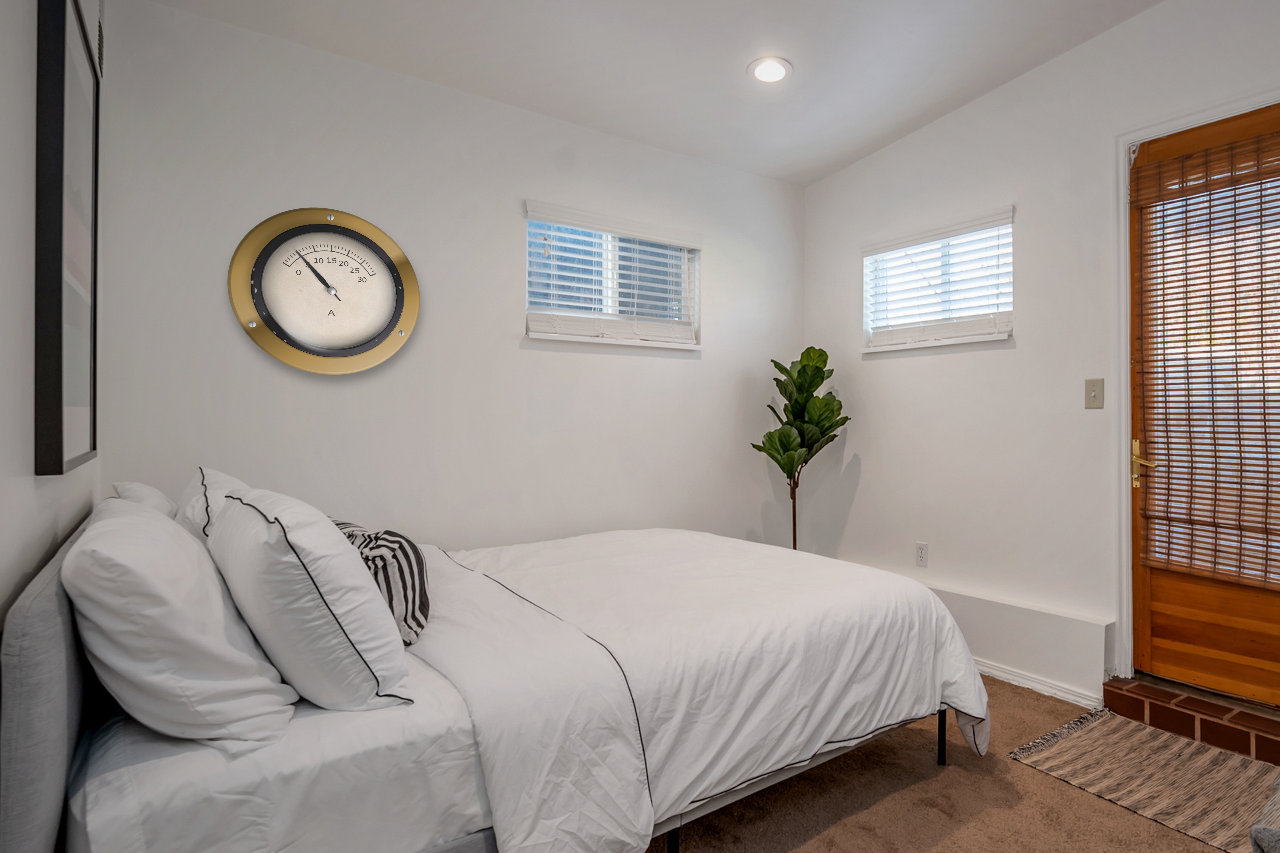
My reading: 5A
